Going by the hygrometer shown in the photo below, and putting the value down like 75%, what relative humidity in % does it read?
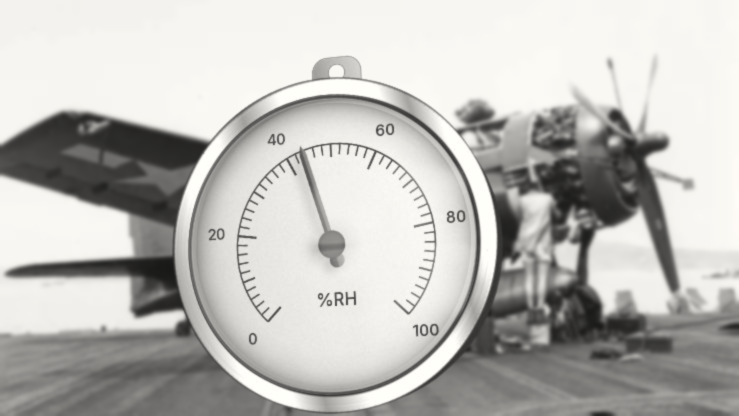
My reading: 44%
